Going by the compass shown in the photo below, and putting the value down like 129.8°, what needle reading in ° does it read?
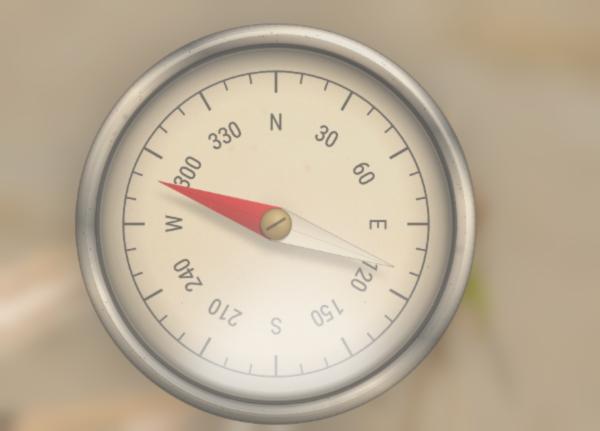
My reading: 290°
